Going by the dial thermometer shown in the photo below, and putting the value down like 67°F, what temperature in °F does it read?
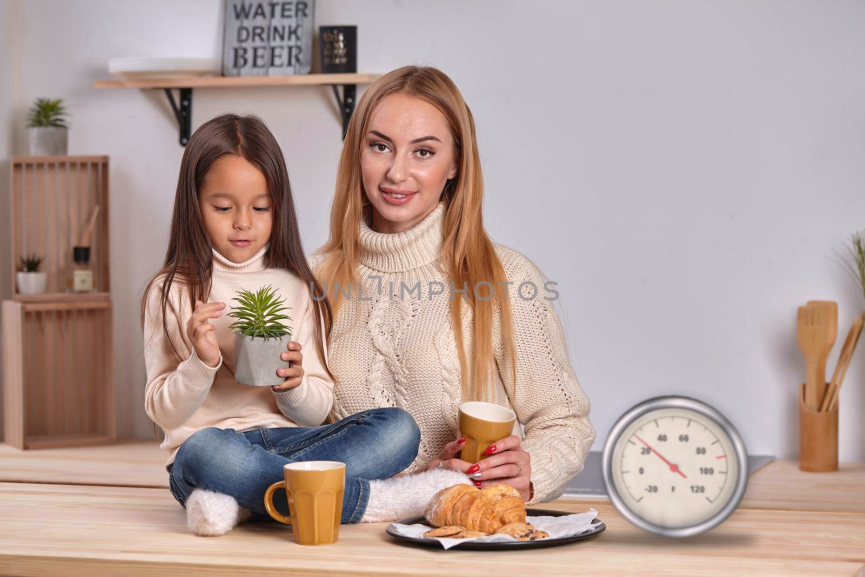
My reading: 25°F
